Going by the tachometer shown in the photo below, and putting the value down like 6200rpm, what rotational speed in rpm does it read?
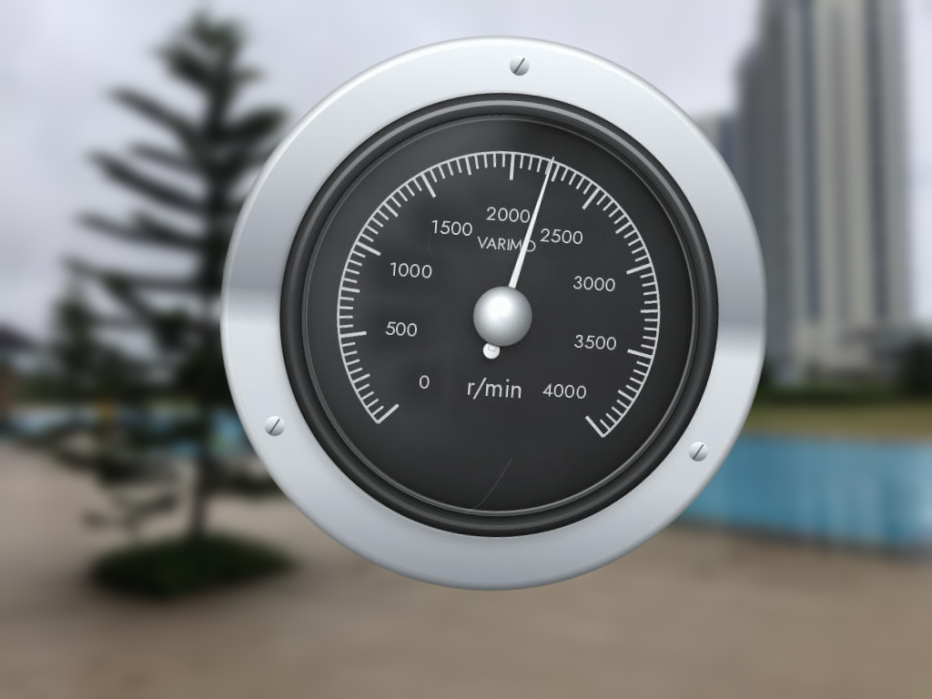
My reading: 2200rpm
